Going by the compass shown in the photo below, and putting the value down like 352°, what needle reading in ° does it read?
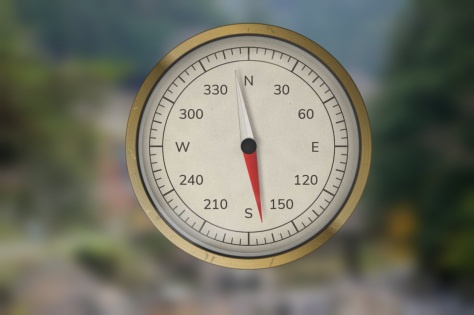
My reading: 170°
